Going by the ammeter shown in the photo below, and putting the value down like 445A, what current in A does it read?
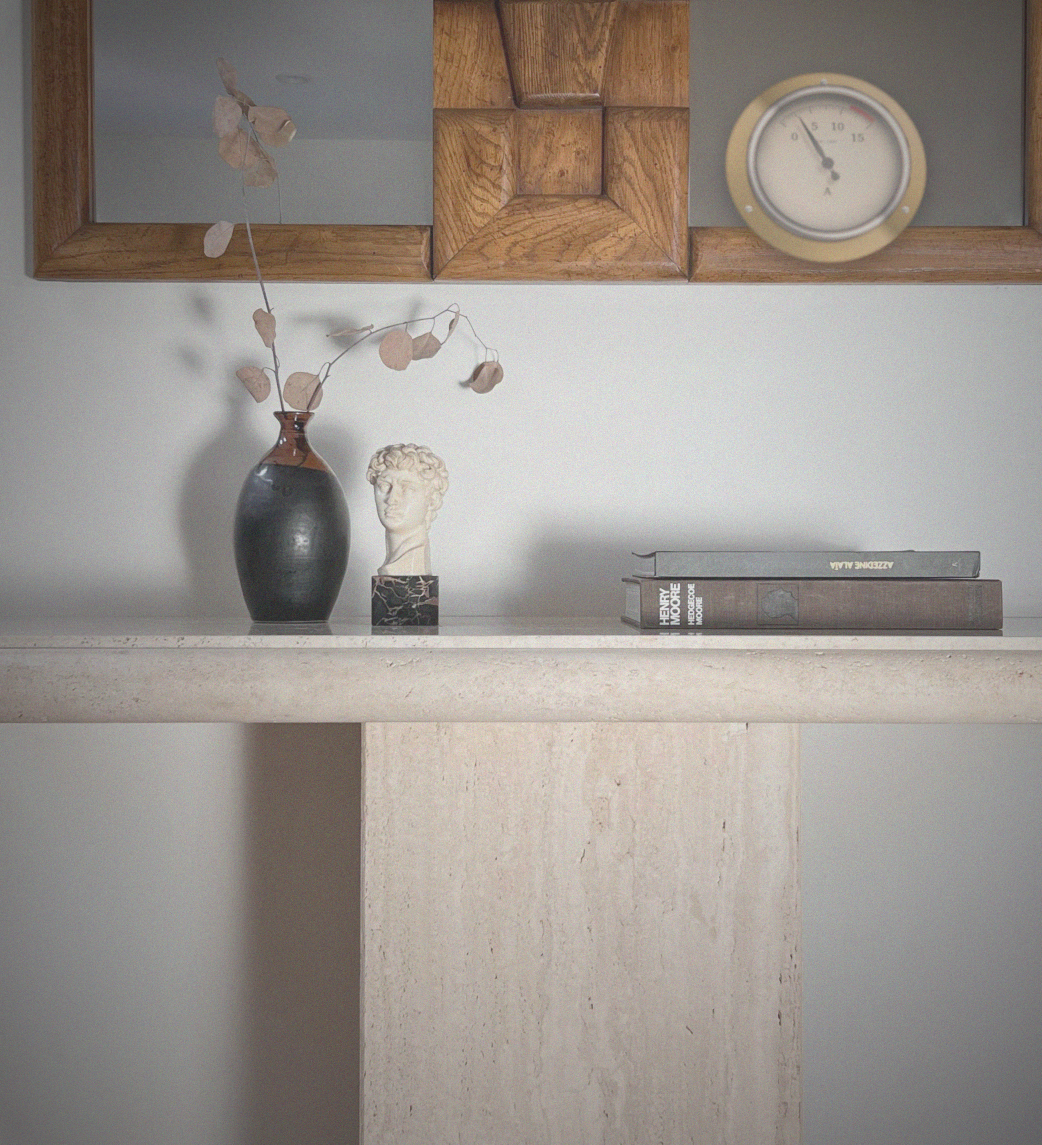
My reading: 2.5A
